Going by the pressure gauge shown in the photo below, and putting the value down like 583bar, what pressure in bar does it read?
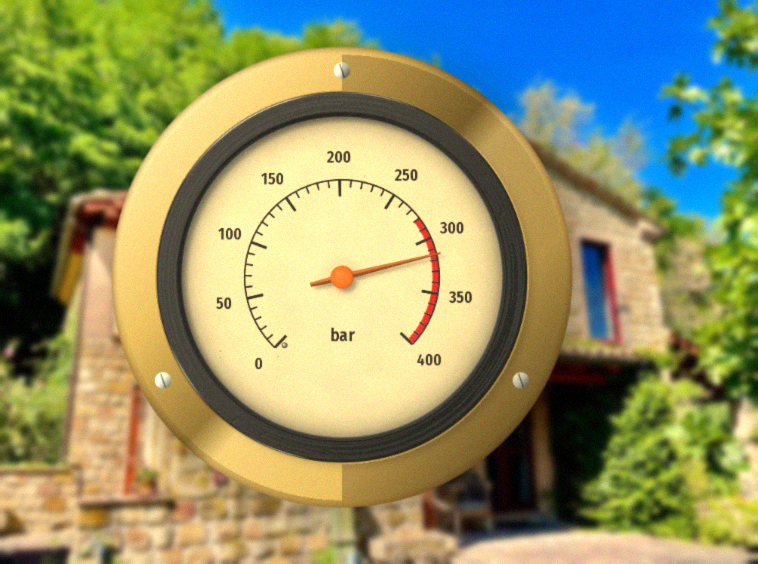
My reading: 315bar
